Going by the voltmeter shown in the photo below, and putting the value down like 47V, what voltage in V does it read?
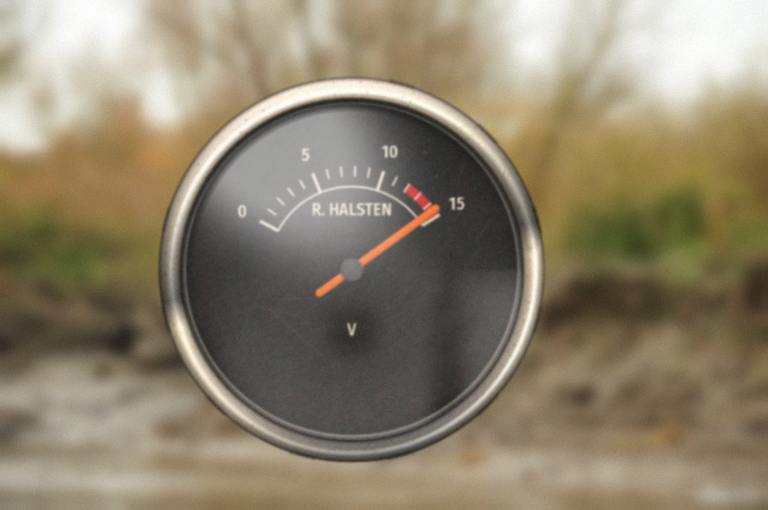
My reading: 14.5V
